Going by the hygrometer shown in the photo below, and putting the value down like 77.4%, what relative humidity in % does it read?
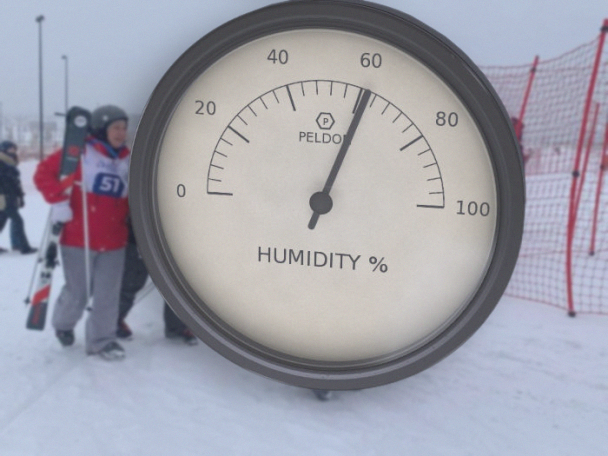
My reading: 62%
